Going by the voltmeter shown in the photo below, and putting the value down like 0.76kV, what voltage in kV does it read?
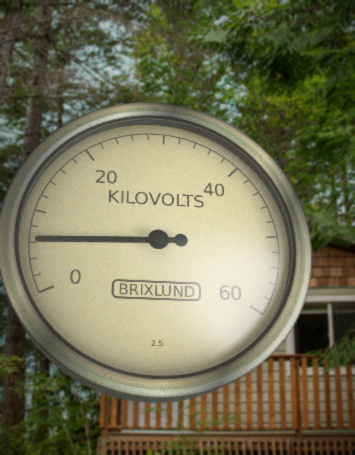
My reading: 6kV
